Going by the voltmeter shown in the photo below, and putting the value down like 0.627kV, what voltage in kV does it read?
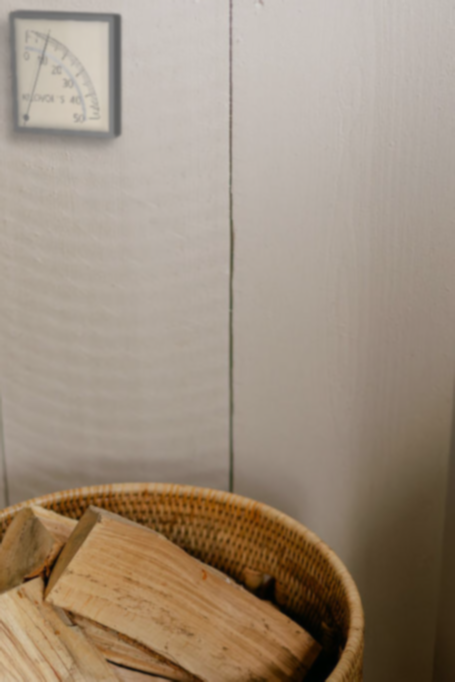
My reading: 10kV
